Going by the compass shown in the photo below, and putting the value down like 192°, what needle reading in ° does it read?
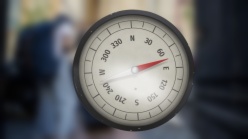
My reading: 75°
